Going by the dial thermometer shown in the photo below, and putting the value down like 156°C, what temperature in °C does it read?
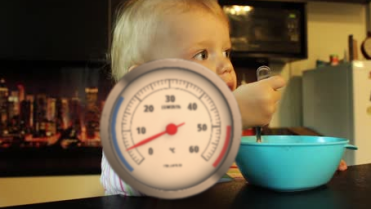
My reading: 5°C
